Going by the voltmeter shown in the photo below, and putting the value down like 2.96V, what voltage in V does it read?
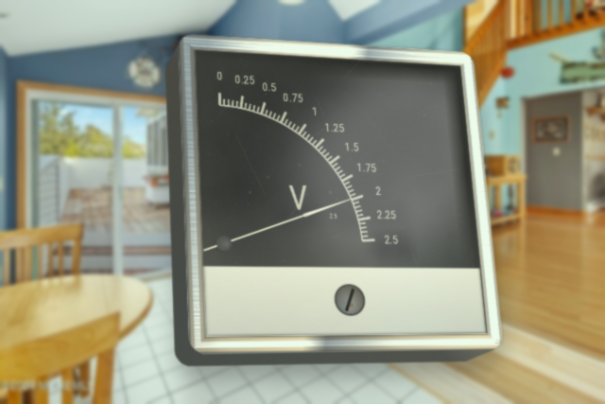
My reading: 2V
